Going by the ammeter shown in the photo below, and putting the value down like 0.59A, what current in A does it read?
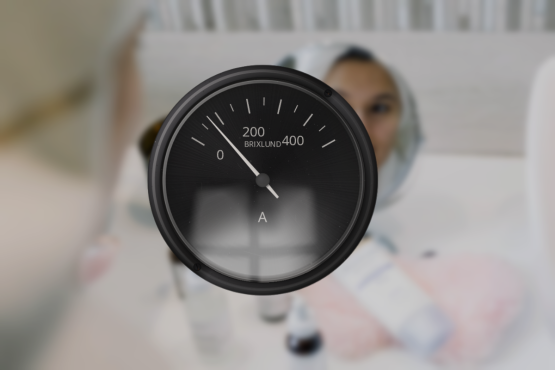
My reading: 75A
